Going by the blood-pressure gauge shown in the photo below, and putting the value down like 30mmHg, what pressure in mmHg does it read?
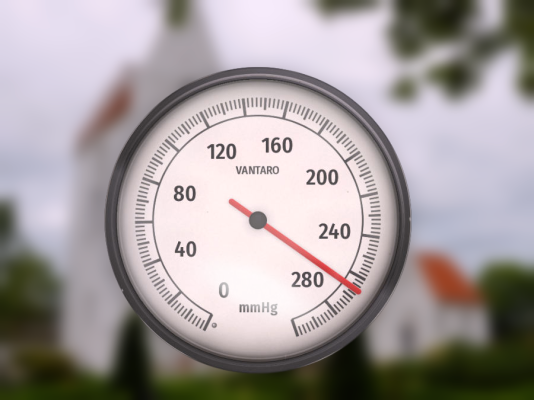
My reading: 266mmHg
